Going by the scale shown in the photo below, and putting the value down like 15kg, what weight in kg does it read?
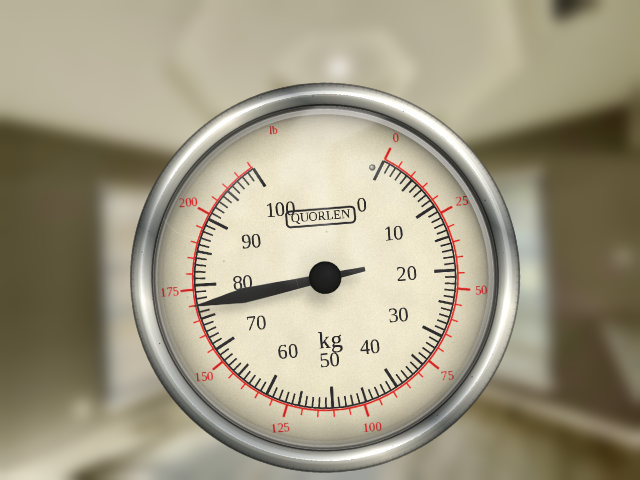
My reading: 77kg
